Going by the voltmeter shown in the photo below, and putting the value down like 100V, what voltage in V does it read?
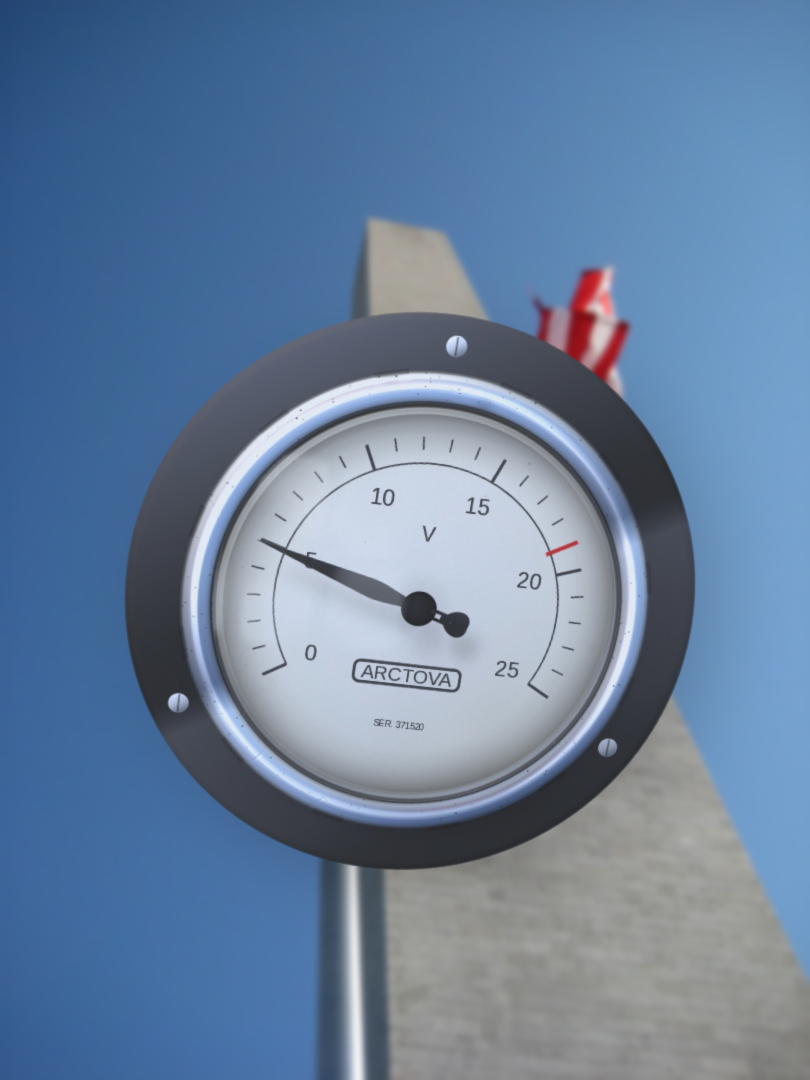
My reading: 5V
